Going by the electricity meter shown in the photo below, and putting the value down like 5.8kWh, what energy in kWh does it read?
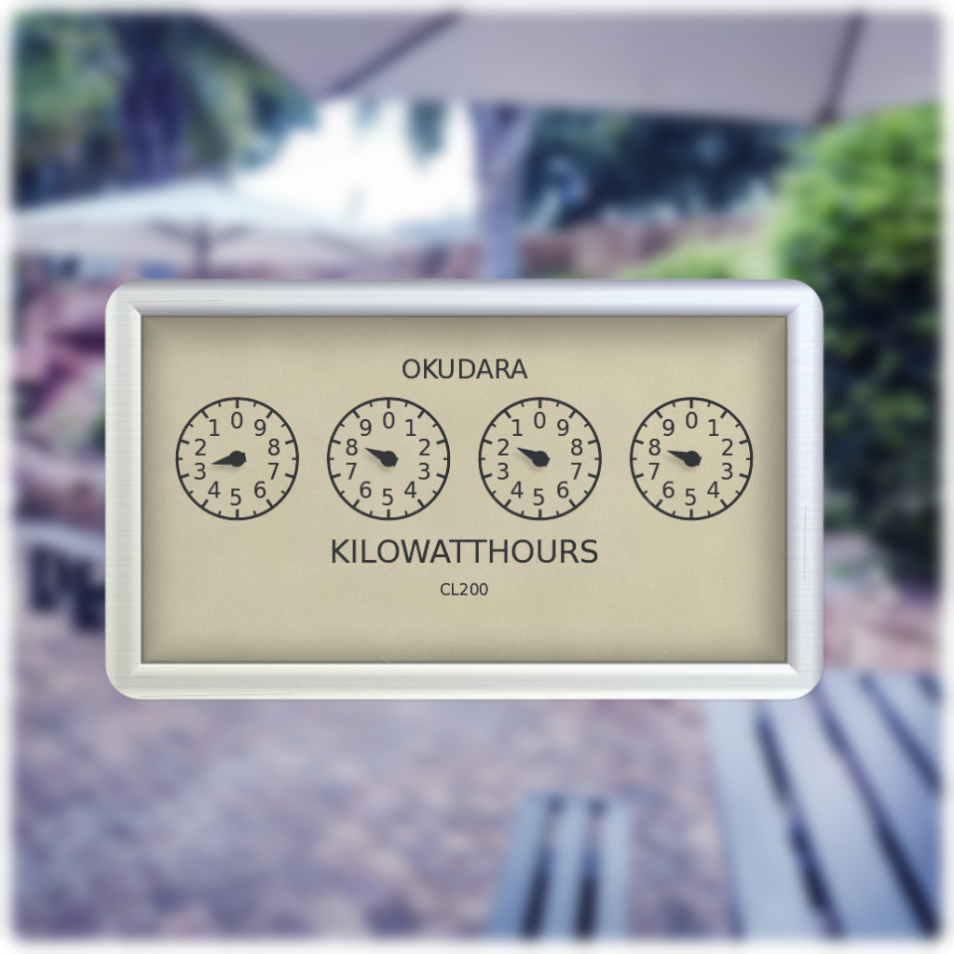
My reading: 2818kWh
